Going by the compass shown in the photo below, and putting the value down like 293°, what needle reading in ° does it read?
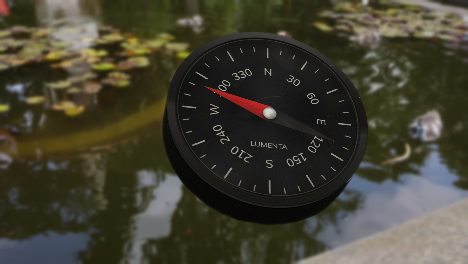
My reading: 290°
